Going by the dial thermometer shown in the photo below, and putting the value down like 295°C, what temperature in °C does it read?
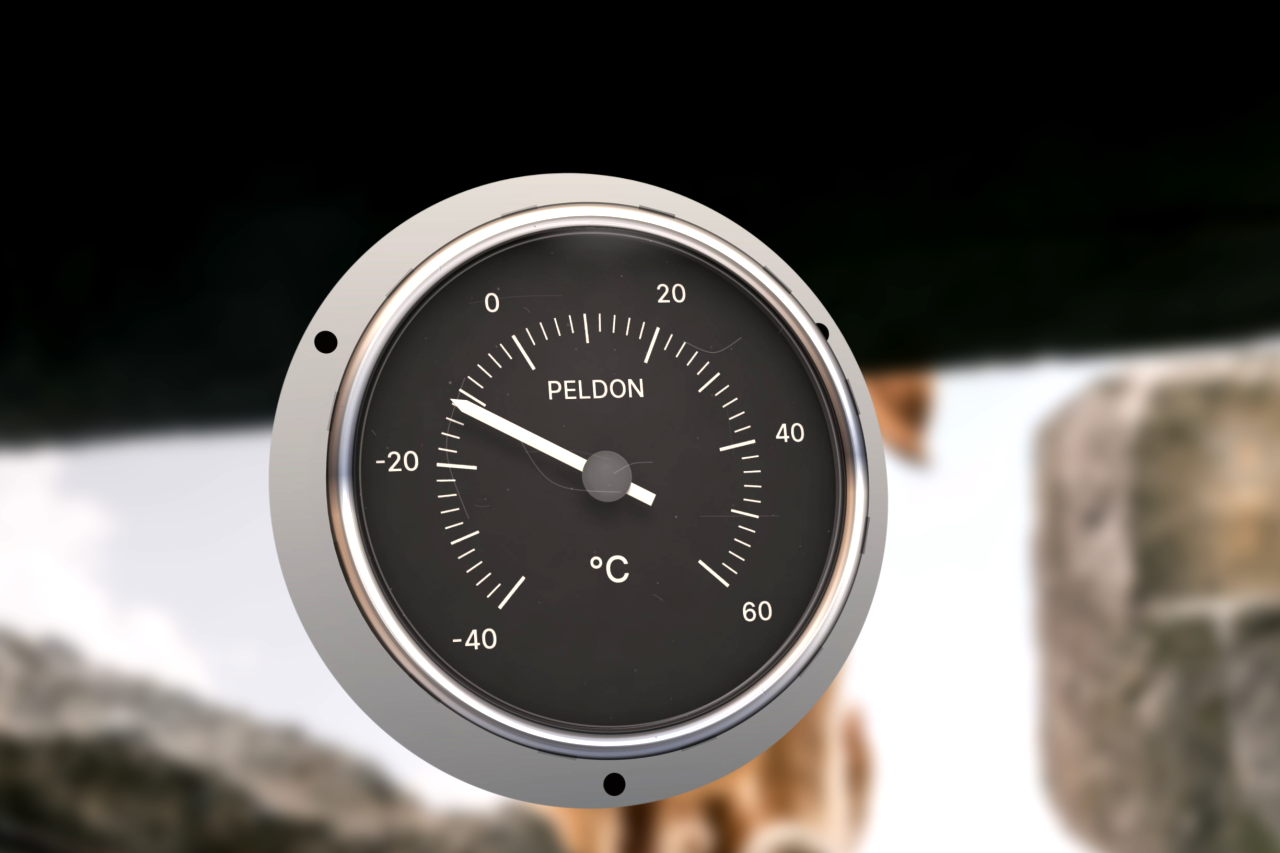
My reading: -12°C
